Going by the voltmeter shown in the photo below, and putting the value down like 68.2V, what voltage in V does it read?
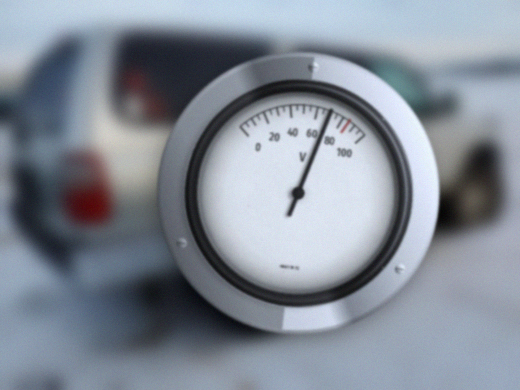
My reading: 70V
